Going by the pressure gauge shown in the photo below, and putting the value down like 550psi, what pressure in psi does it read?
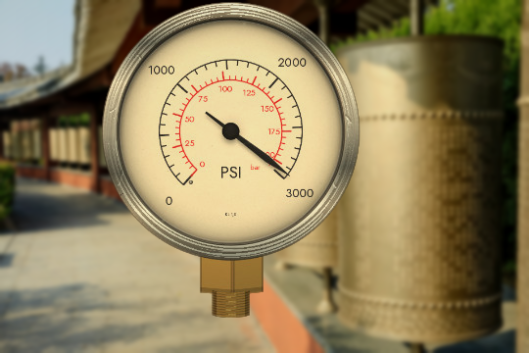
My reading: 2950psi
